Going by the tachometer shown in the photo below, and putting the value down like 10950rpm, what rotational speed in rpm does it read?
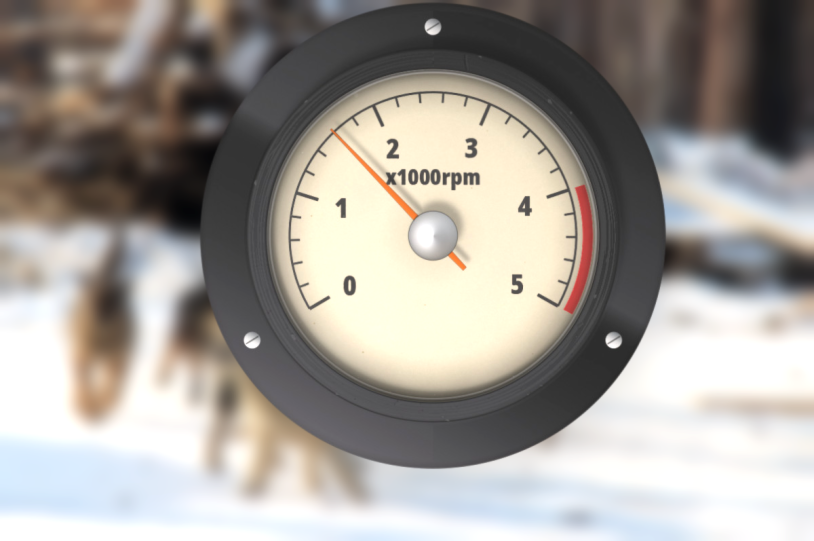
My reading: 1600rpm
